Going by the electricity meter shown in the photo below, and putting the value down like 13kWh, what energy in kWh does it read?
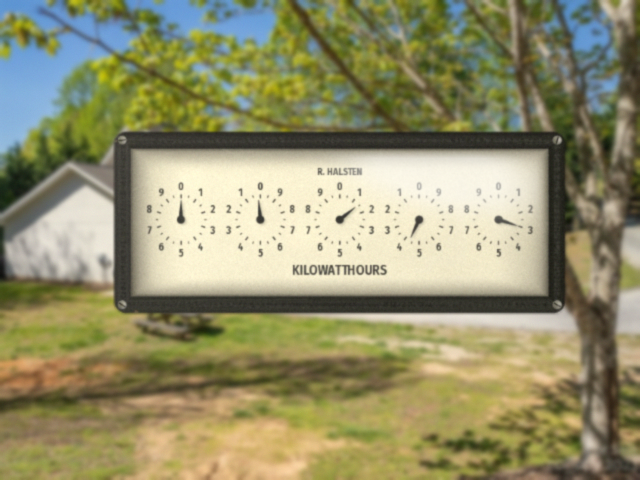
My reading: 143kWh
